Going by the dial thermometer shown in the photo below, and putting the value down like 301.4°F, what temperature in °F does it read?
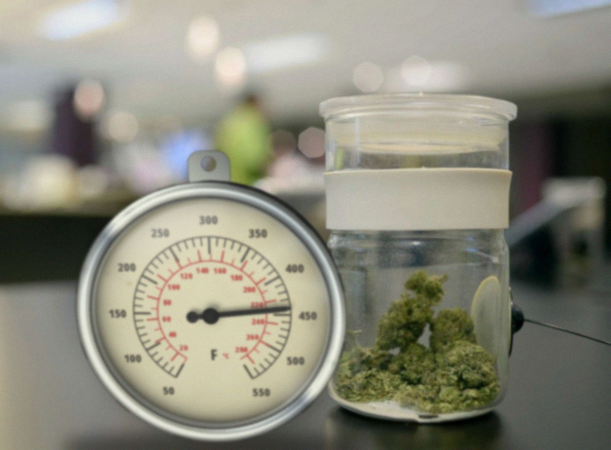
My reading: 440°F
